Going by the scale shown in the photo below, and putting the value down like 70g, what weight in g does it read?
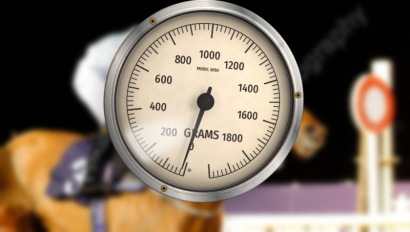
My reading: 20g
